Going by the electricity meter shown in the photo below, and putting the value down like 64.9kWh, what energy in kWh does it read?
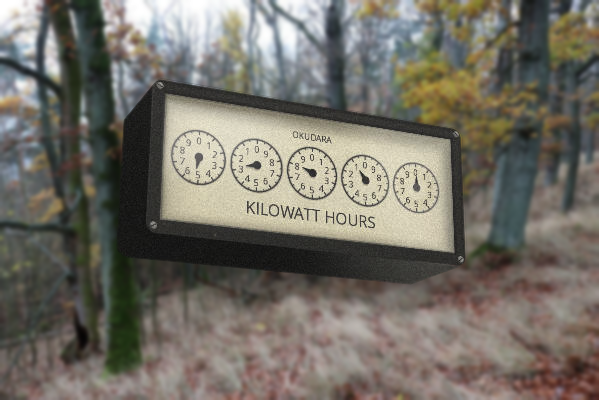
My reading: 52810kWh
